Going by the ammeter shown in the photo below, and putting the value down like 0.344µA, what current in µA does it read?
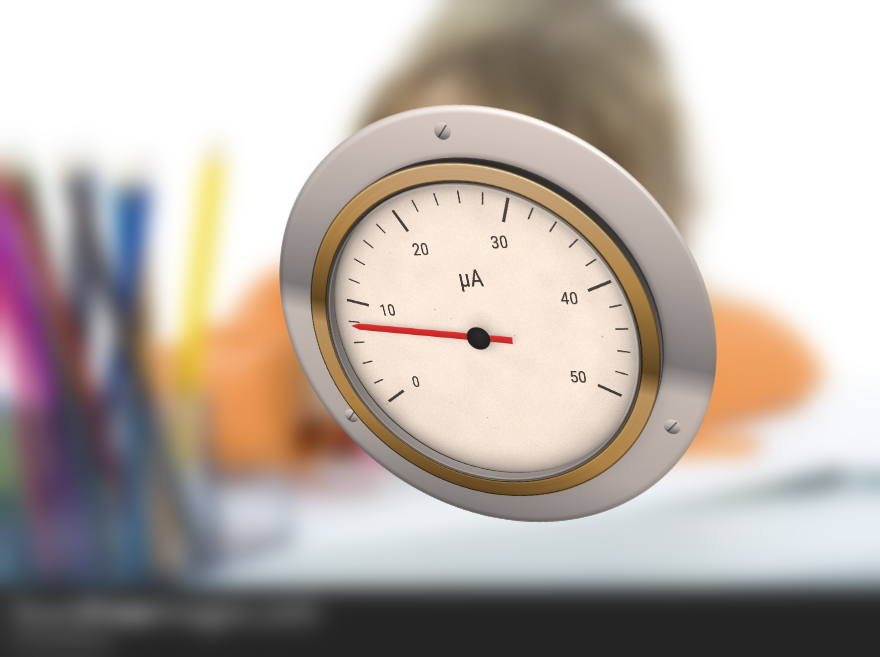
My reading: 8µA
